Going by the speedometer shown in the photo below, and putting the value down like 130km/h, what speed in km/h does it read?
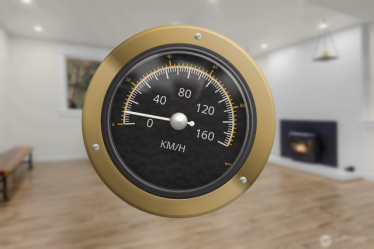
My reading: 10km/h
